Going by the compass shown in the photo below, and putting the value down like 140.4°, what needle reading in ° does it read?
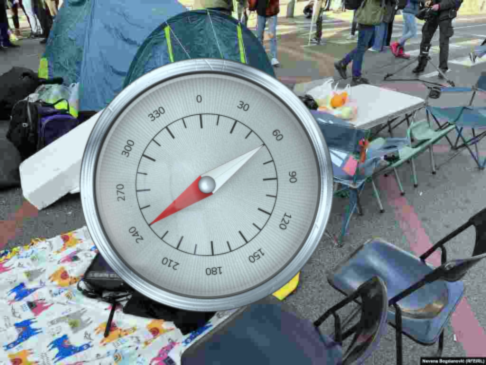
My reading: 240°
